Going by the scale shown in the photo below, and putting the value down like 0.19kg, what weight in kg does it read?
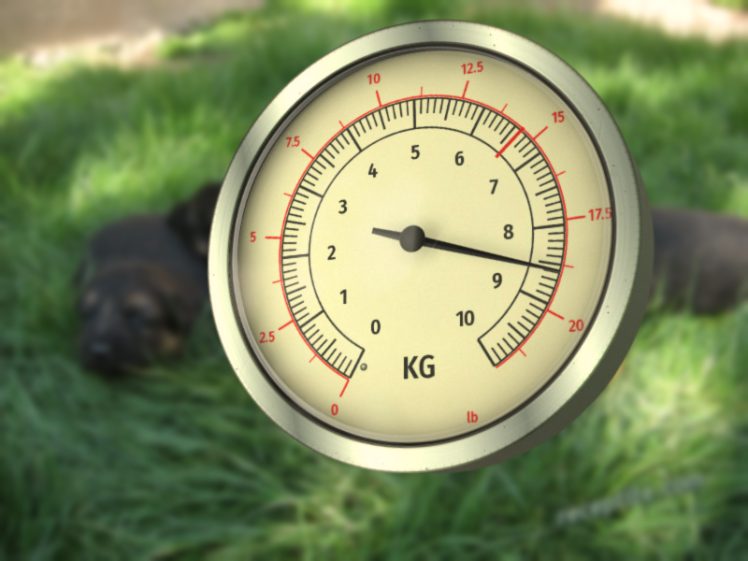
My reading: 8.6kg
